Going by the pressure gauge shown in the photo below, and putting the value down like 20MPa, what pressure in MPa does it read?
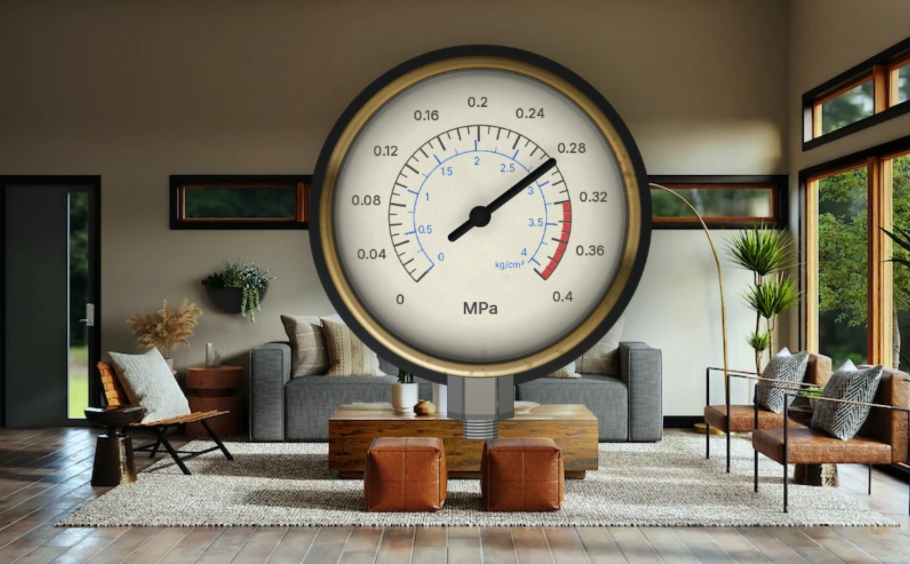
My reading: 0.28MPa
